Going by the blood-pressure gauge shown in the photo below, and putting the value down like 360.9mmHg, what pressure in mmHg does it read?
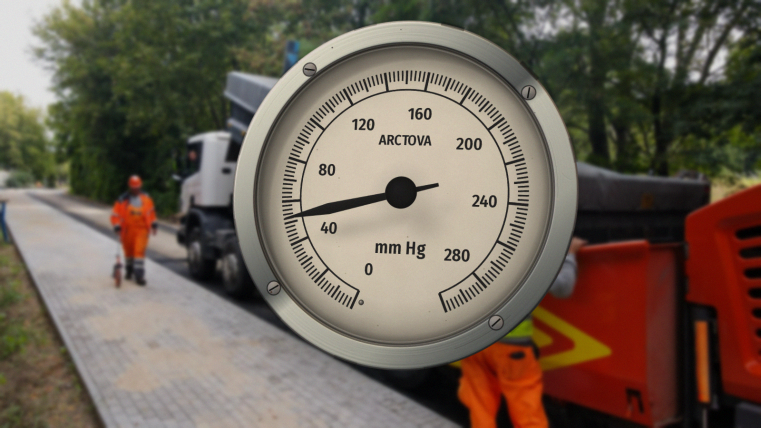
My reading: 52mmHg
